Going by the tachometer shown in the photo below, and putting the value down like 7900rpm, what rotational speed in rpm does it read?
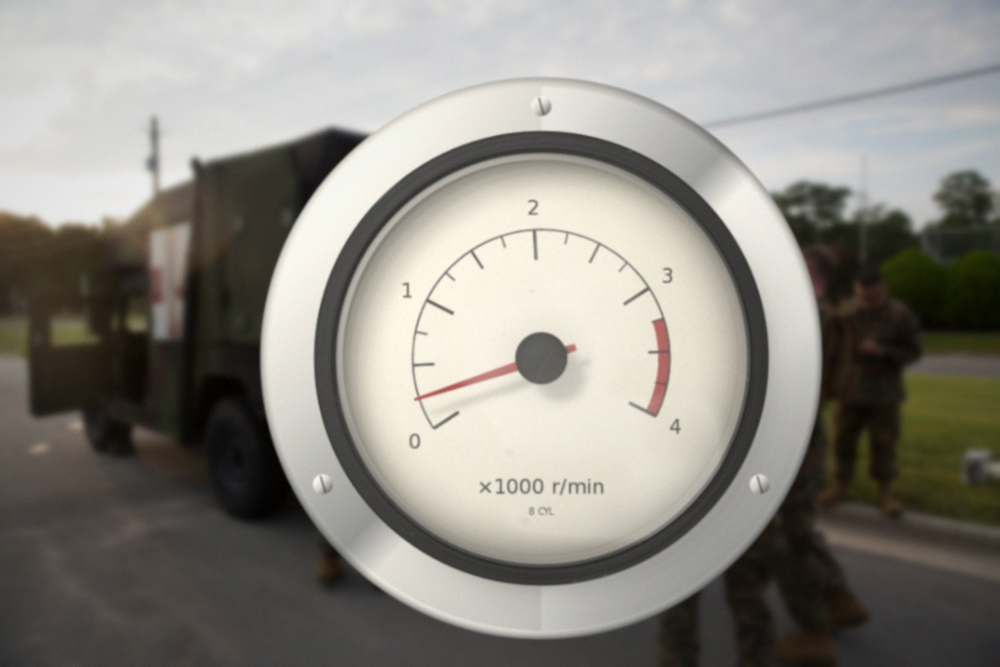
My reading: 250rpm
